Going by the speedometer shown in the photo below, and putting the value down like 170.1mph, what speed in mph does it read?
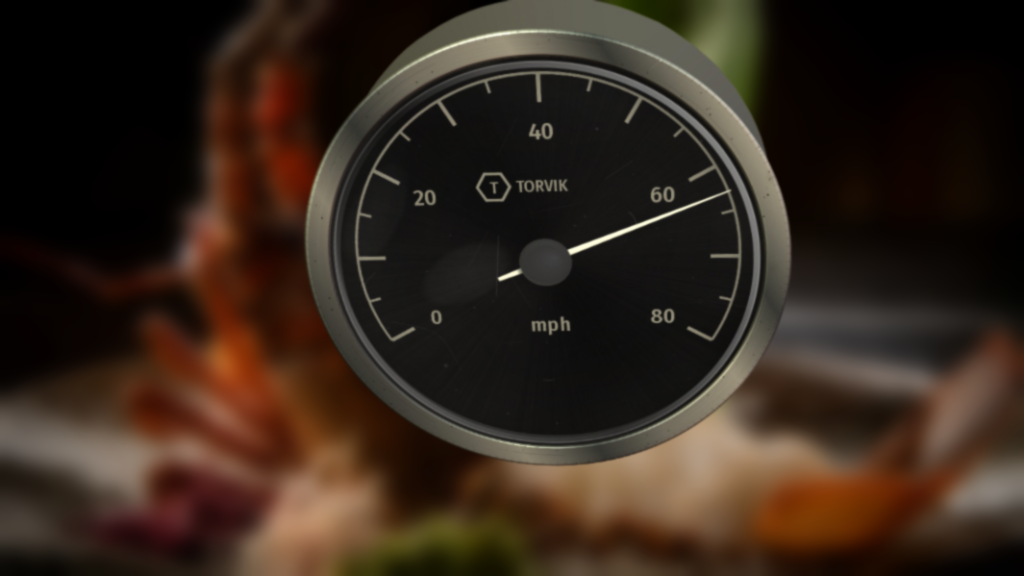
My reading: 62.5mph
